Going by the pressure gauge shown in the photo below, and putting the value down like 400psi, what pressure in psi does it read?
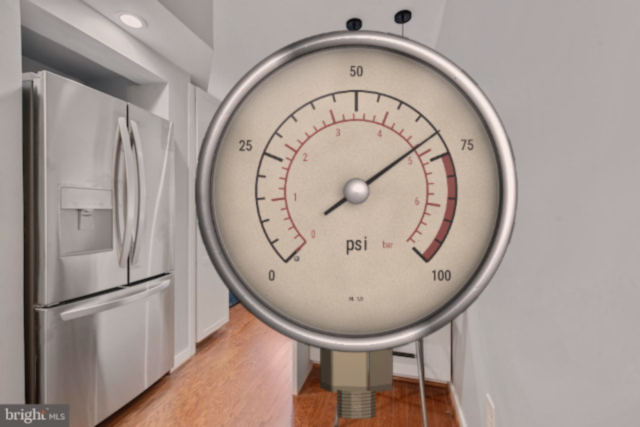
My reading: 70psi
